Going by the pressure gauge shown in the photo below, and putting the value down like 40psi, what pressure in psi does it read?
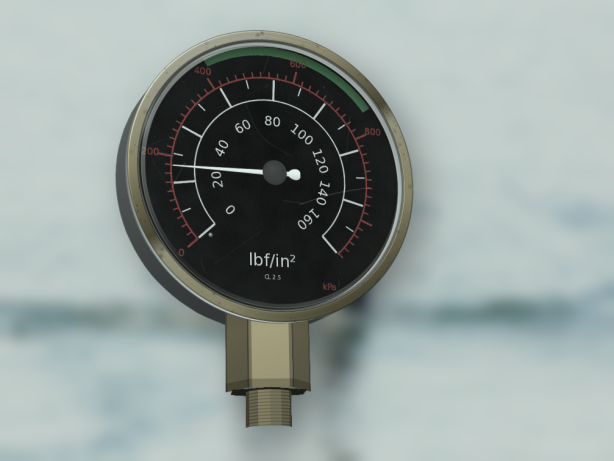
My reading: 25psi
